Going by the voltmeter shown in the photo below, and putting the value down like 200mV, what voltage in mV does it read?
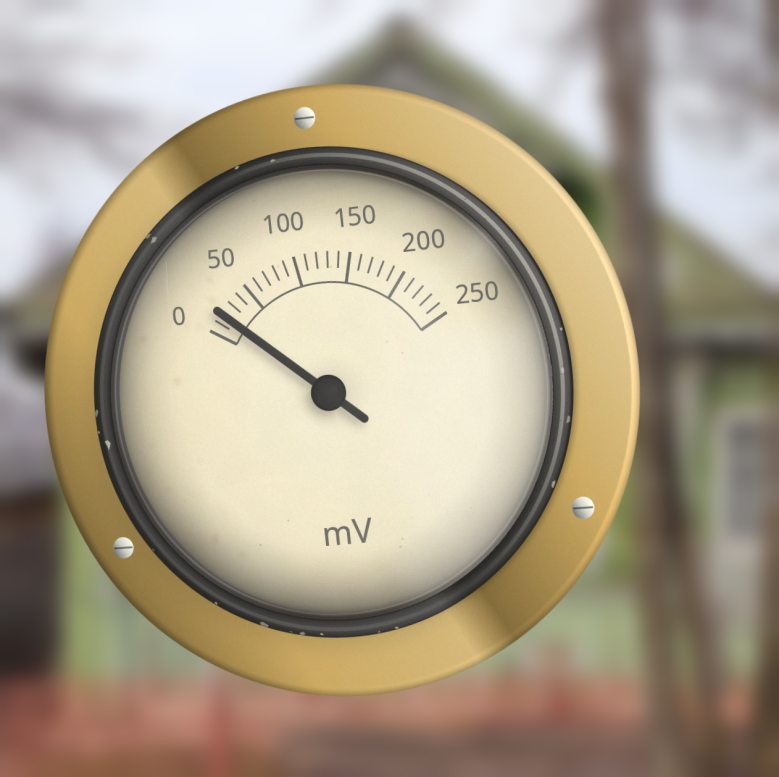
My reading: 20mV
